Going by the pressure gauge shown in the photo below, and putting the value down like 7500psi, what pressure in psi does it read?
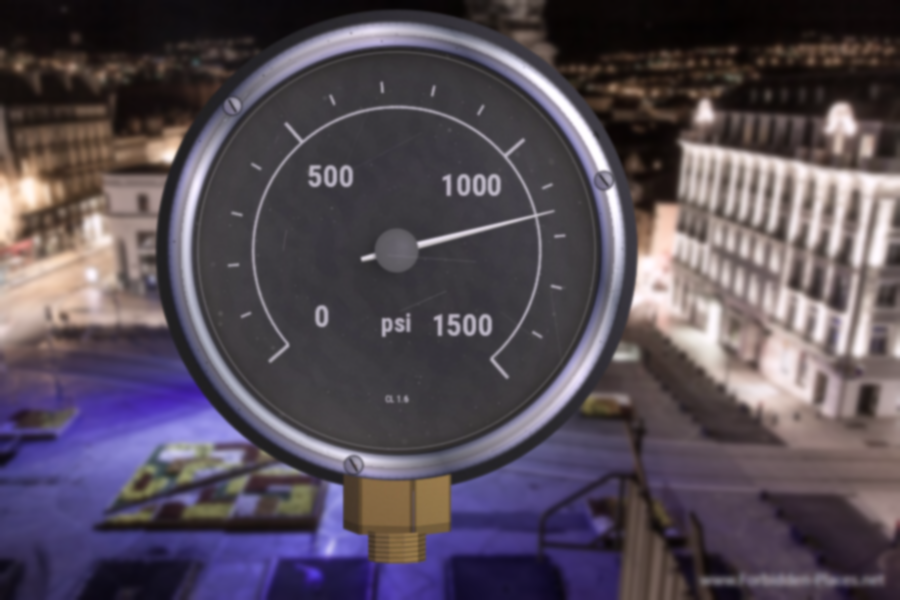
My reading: 1150psi
